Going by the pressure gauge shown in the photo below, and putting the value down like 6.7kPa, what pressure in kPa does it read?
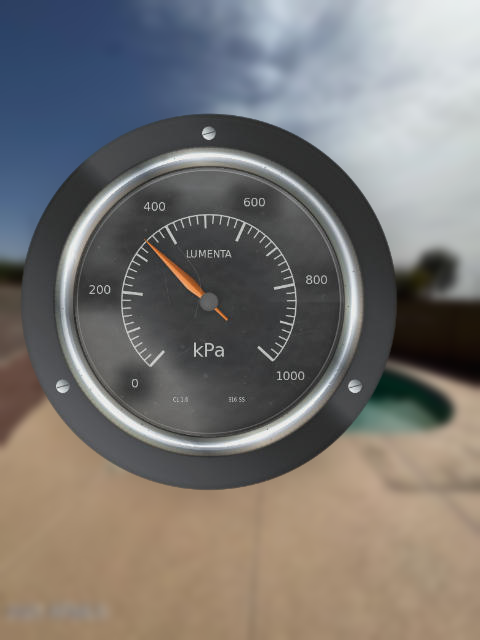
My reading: 340kPa
